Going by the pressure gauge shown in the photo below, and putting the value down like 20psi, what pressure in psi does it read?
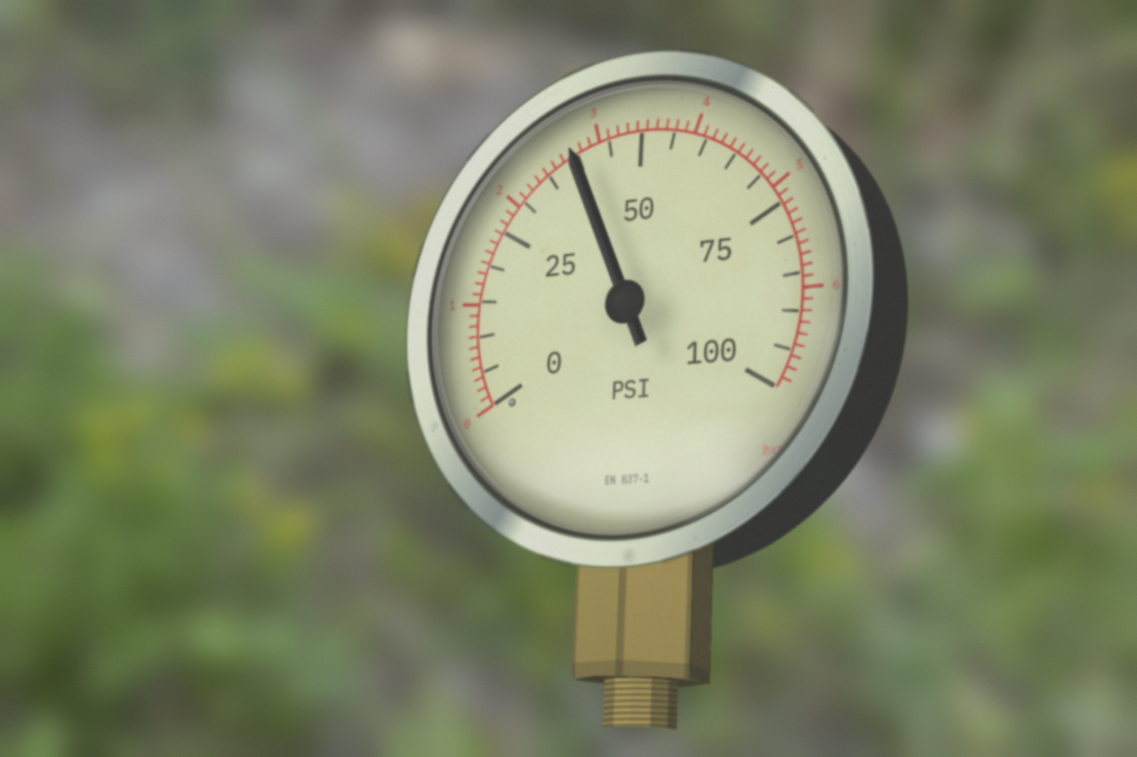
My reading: 40psi
